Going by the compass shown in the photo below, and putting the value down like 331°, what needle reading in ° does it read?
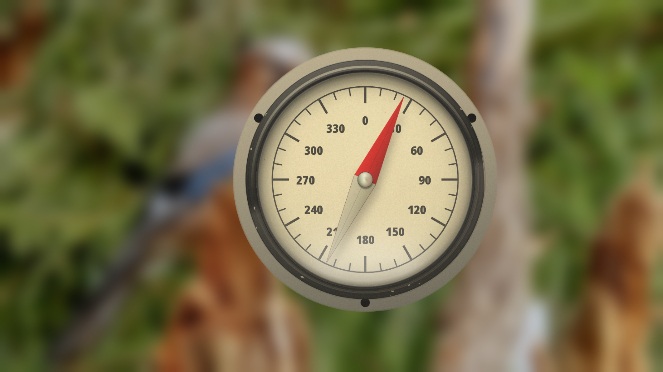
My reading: 25°
